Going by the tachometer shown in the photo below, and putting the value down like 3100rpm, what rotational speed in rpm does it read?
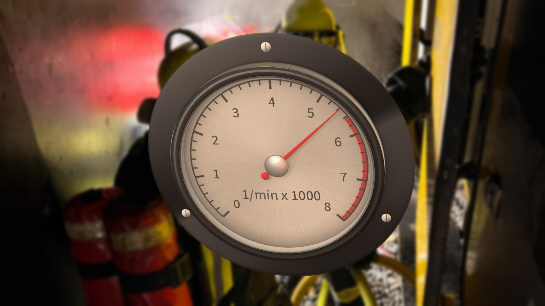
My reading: 5400rpm
